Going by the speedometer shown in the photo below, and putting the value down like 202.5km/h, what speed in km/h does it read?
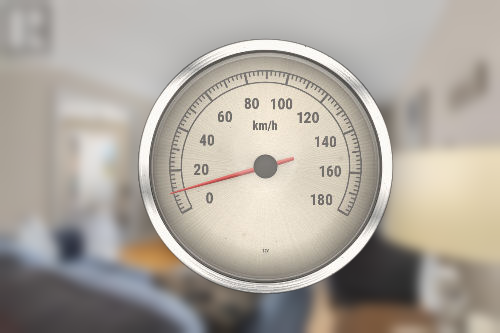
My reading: 10km/h
